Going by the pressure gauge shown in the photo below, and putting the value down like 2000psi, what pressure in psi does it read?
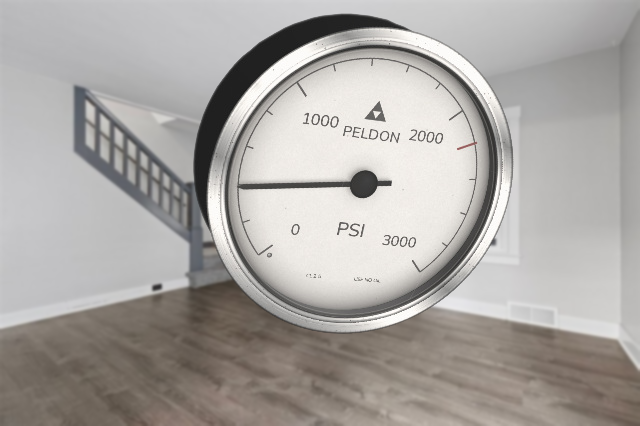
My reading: 400psi
